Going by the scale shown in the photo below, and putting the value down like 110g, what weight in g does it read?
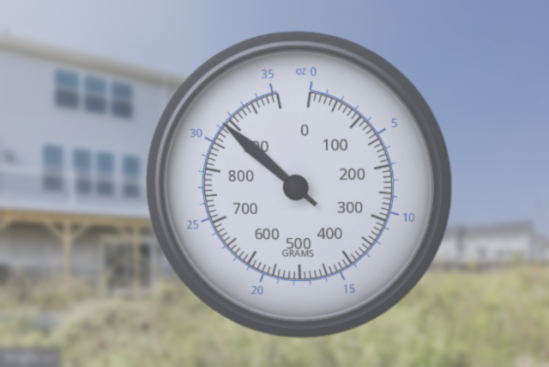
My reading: 890g
